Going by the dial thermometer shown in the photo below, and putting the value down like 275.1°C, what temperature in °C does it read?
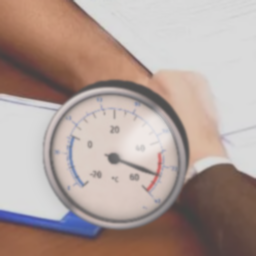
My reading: 52°C
